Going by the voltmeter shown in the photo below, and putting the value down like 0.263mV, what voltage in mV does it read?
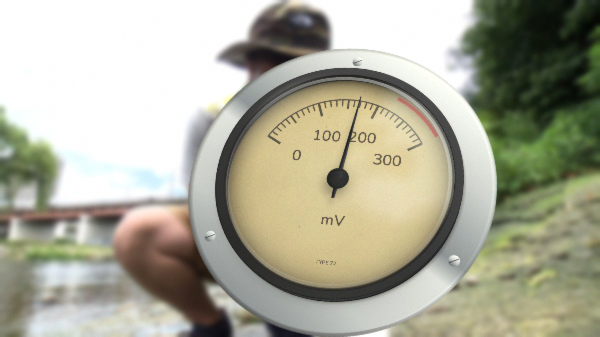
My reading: 170mV
